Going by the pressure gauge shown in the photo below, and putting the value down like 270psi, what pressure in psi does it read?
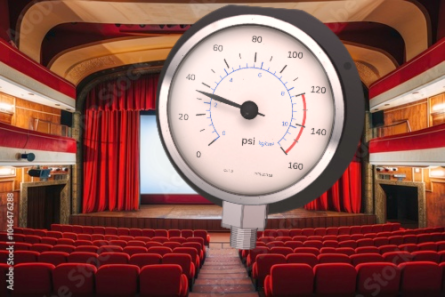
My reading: 35psi
